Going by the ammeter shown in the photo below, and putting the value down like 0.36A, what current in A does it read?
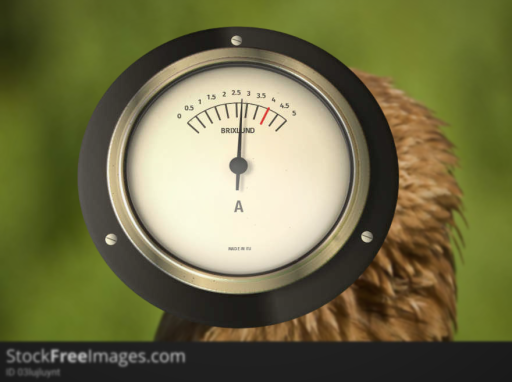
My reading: 2.75A
